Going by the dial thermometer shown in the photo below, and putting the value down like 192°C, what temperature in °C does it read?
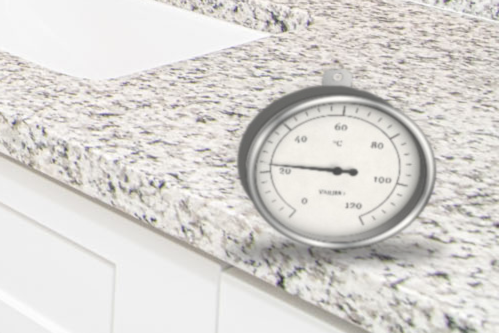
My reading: 24°C
